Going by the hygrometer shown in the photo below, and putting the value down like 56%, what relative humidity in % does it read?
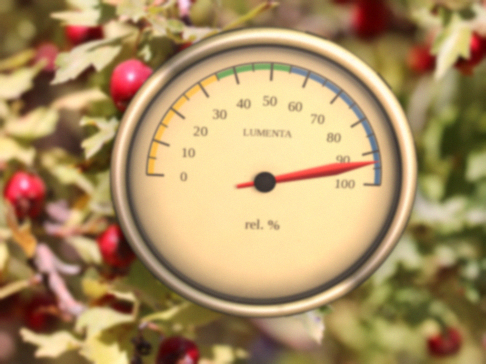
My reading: 92.5%
